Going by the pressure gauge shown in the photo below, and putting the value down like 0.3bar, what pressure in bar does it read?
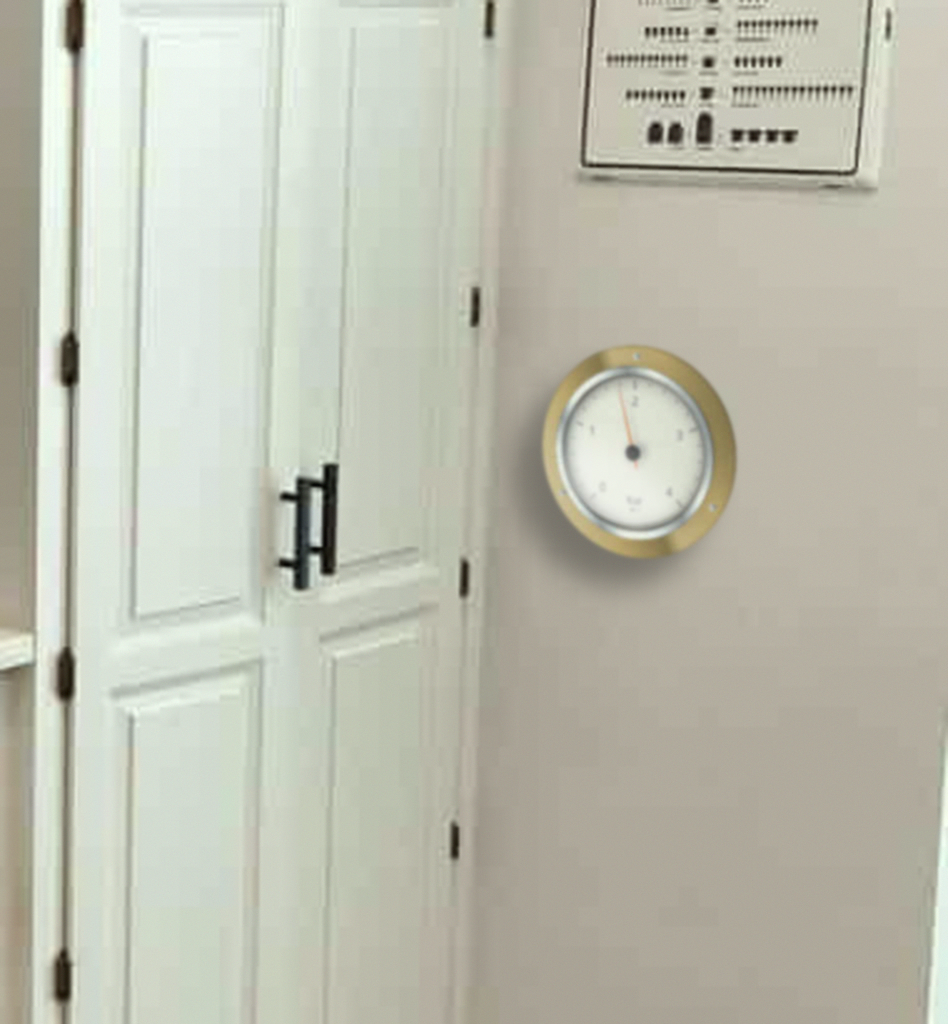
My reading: 1.8bar
